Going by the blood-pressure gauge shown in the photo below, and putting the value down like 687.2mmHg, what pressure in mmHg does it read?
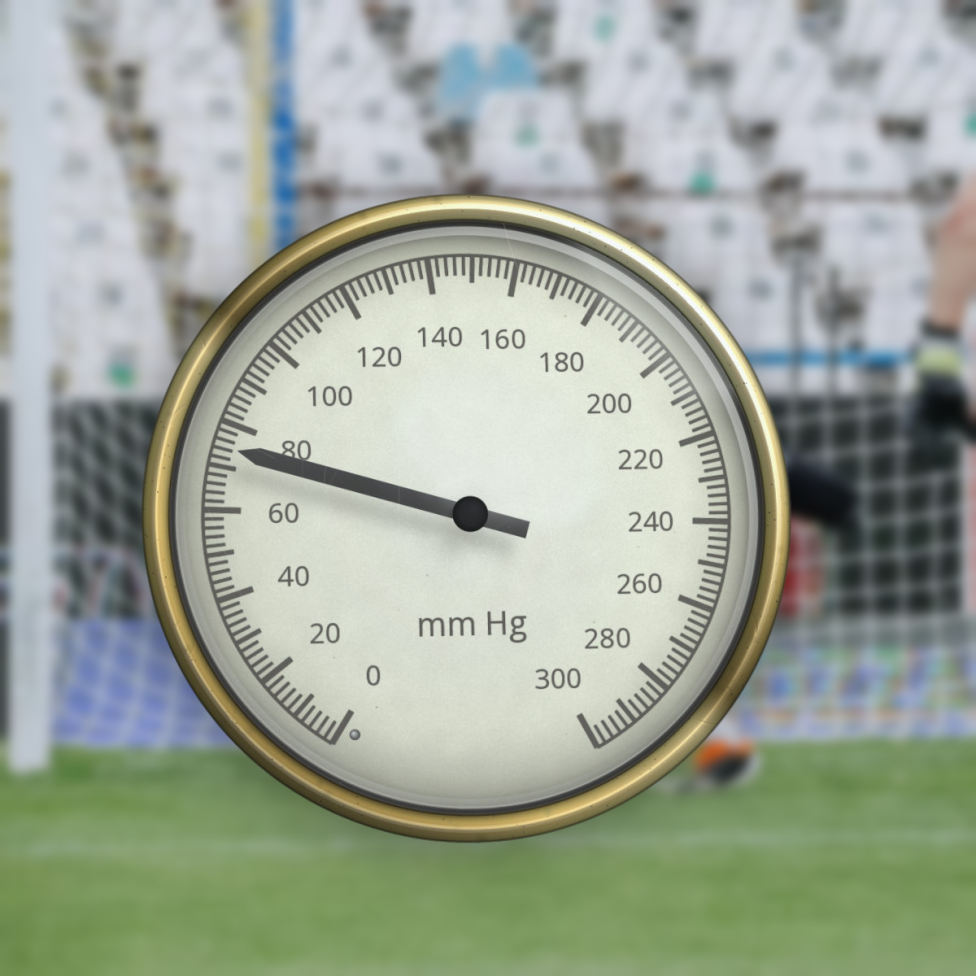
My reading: 74mmHg
